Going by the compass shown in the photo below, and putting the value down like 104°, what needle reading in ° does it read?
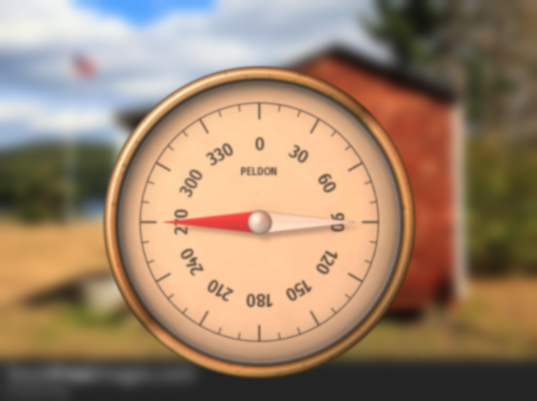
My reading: 270°
